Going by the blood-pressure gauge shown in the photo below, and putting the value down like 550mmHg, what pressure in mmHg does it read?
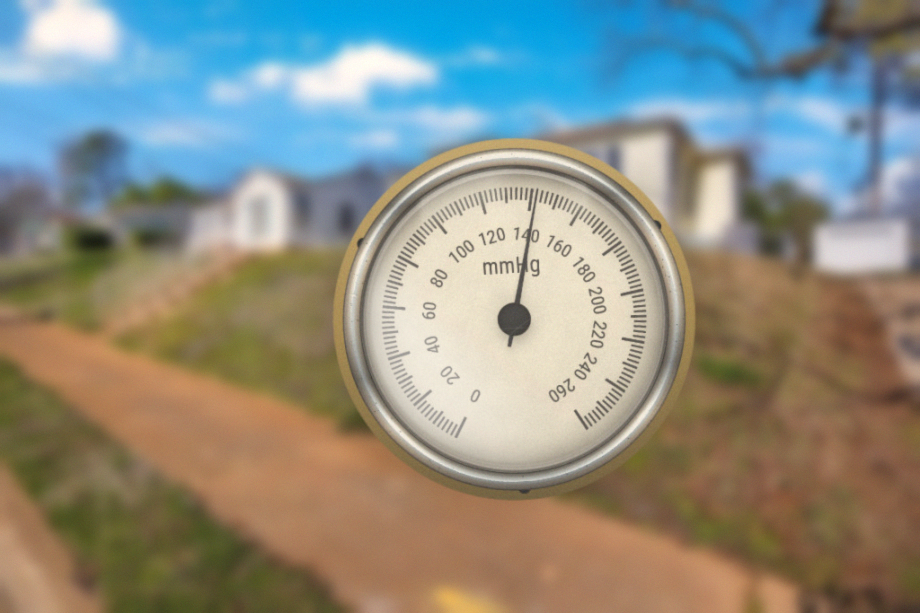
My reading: 142mmHg
